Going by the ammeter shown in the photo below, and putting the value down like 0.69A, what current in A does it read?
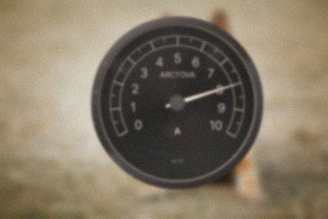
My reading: 8A
